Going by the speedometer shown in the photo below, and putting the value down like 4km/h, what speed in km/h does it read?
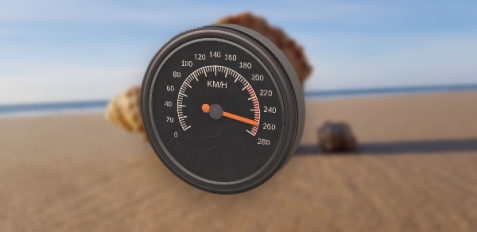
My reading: 260km/h
